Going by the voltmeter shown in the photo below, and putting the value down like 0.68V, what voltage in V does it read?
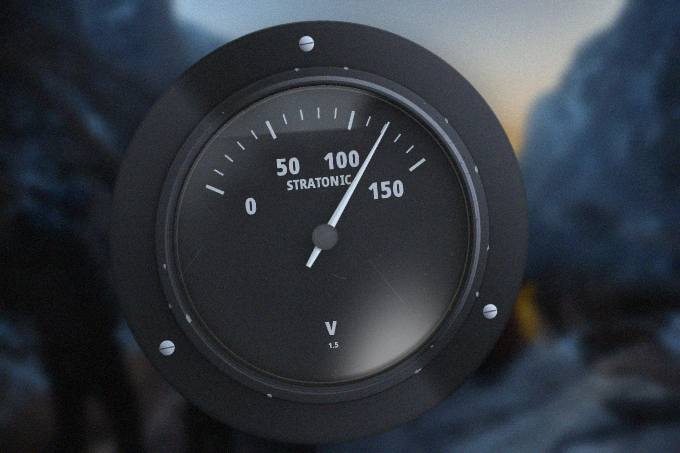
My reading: 120V
